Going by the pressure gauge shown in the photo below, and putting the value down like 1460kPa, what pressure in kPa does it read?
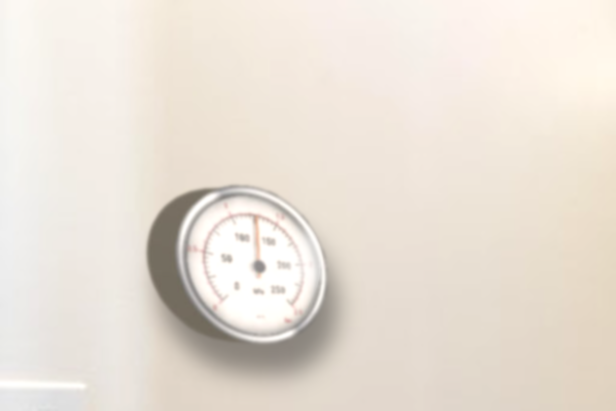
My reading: 125kPa
